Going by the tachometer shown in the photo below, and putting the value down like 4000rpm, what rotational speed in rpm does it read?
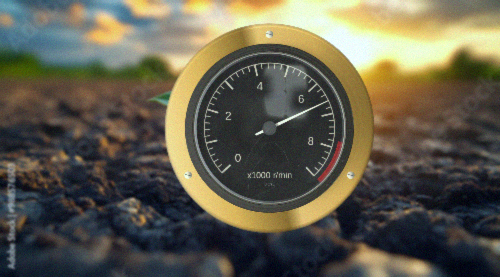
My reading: 6600rpm
